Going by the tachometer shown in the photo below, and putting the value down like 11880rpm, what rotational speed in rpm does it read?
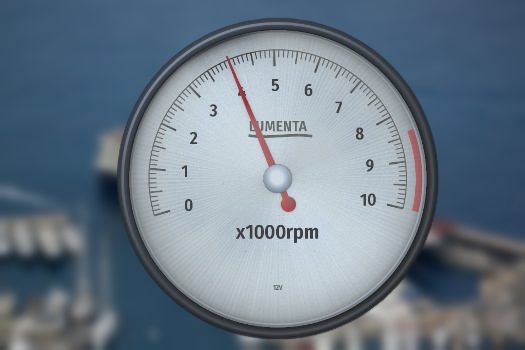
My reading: 4000rpm
